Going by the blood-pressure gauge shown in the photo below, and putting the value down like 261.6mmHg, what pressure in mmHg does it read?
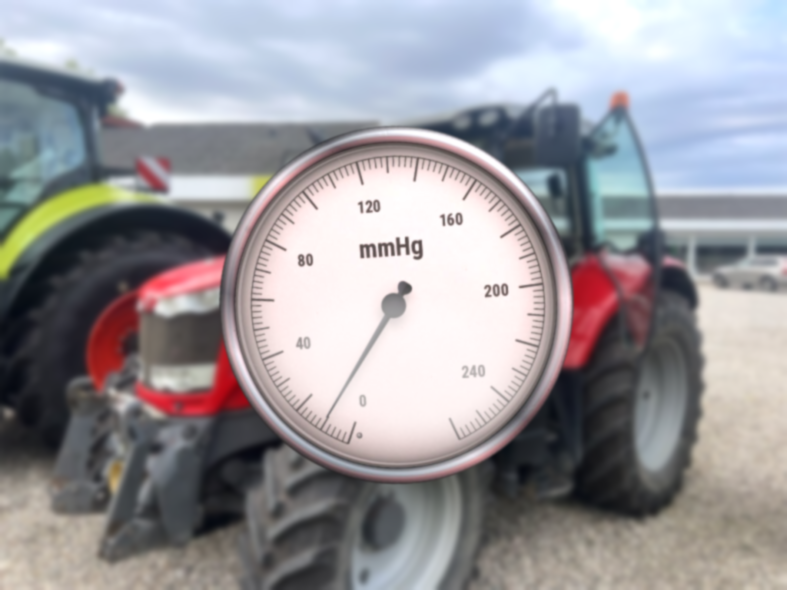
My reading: 10mmHg
